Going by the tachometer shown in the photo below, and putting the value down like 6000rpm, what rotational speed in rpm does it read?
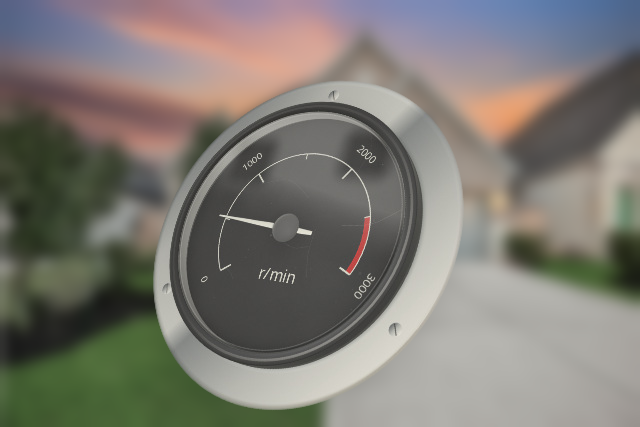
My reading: 500rpm
